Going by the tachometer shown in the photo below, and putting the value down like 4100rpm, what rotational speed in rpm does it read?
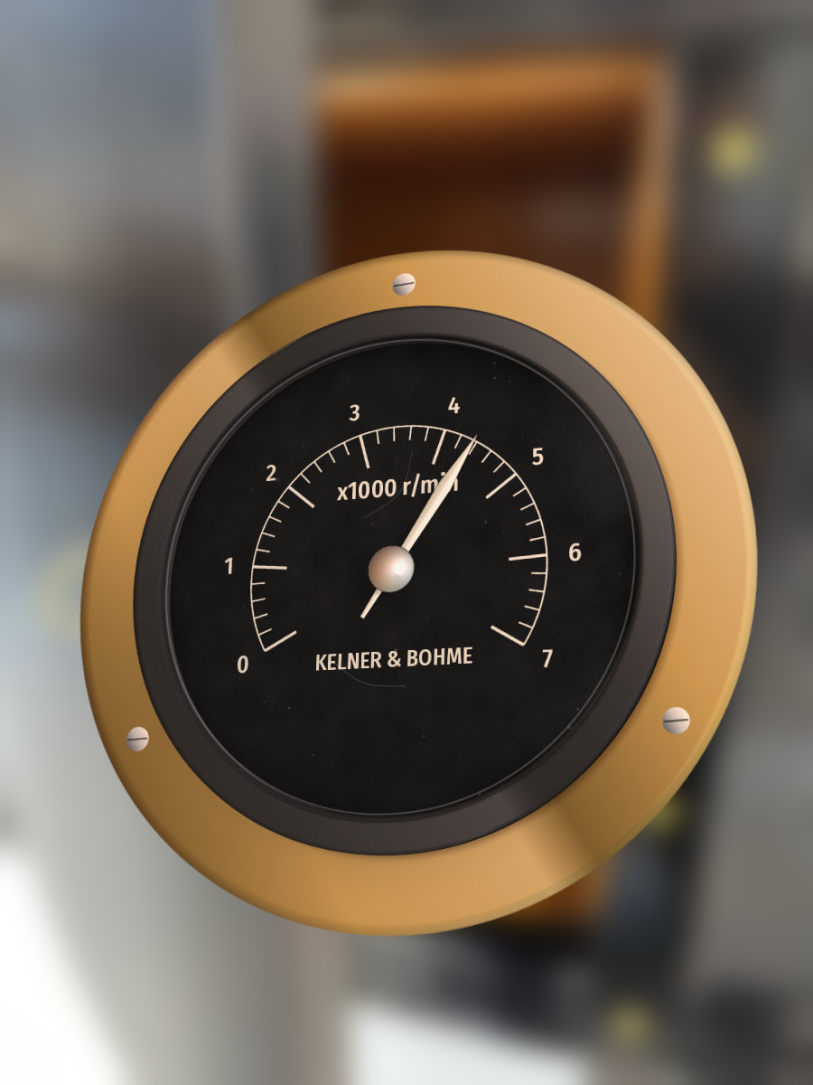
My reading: 4400rpm
